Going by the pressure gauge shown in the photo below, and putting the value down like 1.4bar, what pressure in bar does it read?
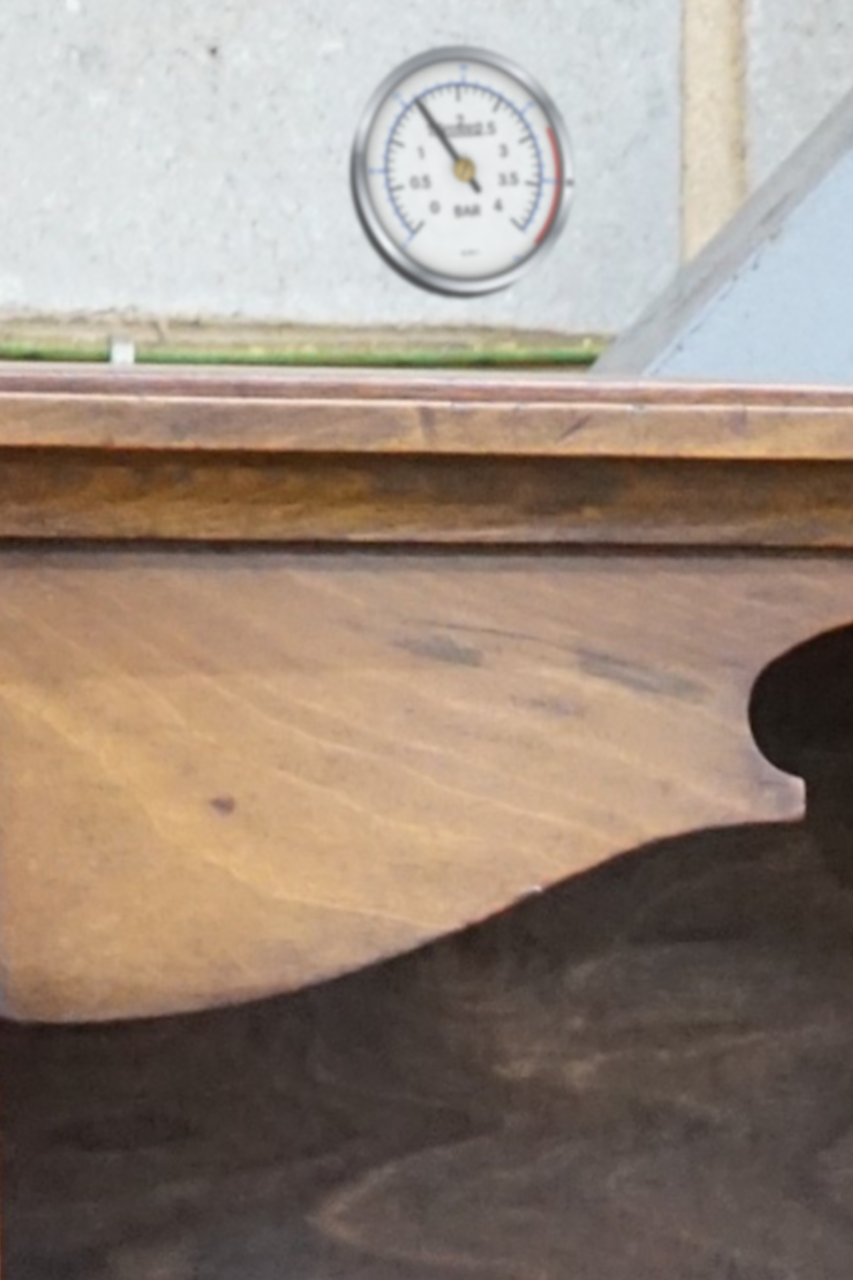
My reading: 1.5bar
